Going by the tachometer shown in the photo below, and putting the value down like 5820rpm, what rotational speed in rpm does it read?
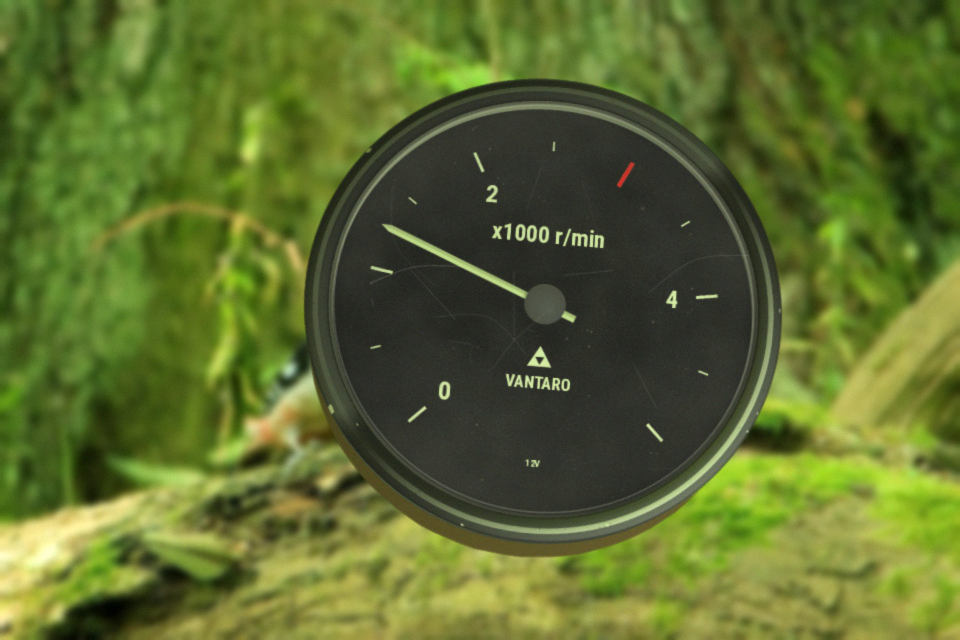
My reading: 1250rpm
